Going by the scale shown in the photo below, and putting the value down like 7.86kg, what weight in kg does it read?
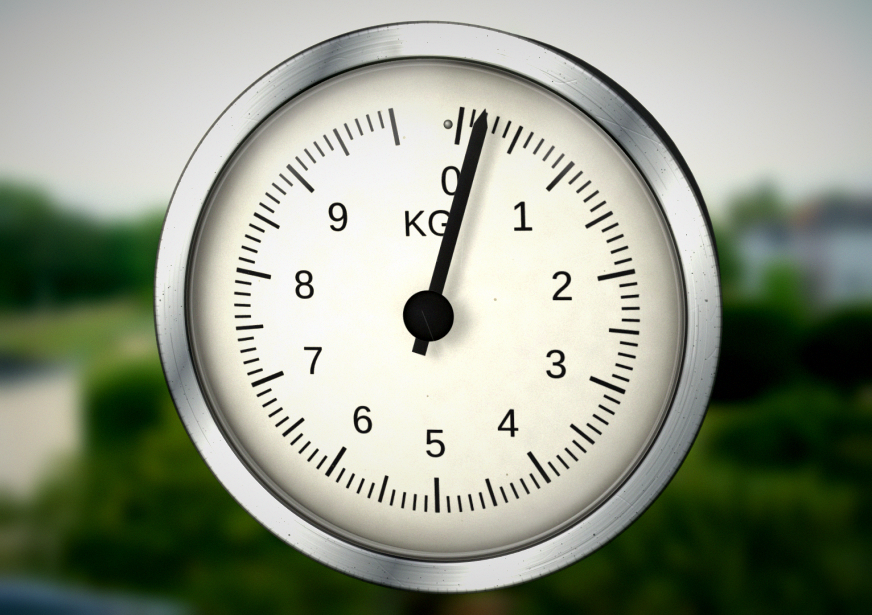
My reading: 0.2kg
